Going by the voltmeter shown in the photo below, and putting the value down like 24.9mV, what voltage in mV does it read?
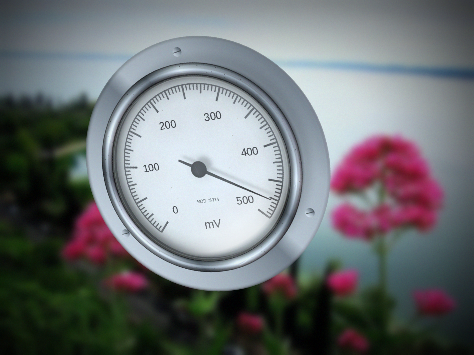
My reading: 475mV
